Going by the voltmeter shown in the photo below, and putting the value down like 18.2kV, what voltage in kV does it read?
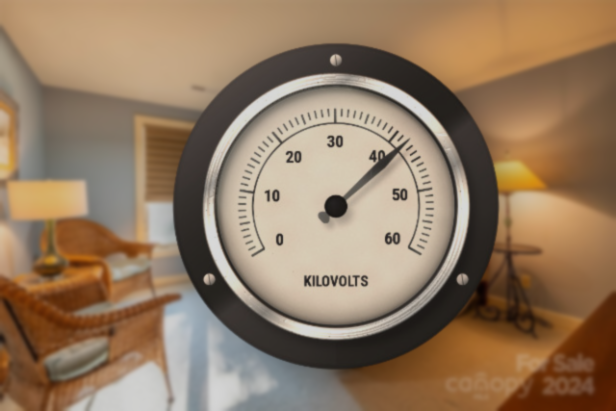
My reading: 42kV
